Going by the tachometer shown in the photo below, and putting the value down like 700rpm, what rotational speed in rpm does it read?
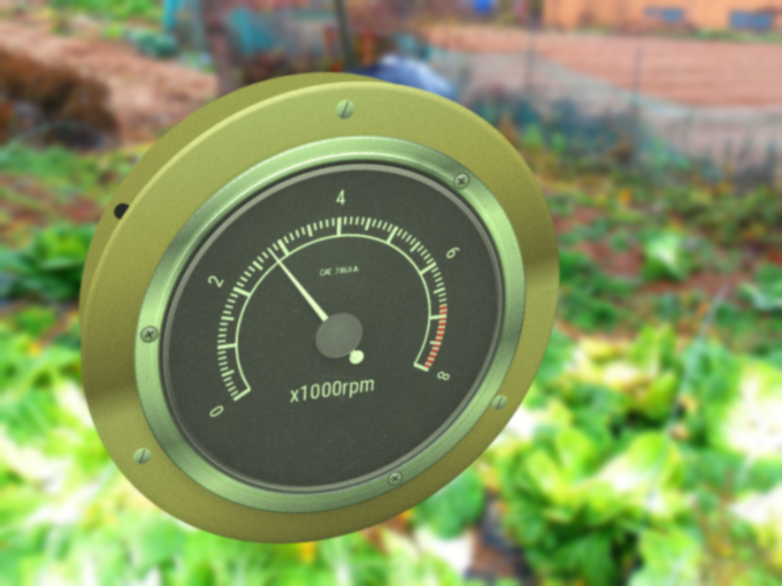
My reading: 2800rpm
